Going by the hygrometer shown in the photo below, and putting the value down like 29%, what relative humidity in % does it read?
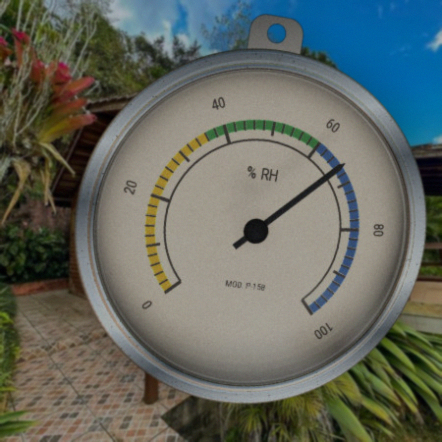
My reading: 66%
